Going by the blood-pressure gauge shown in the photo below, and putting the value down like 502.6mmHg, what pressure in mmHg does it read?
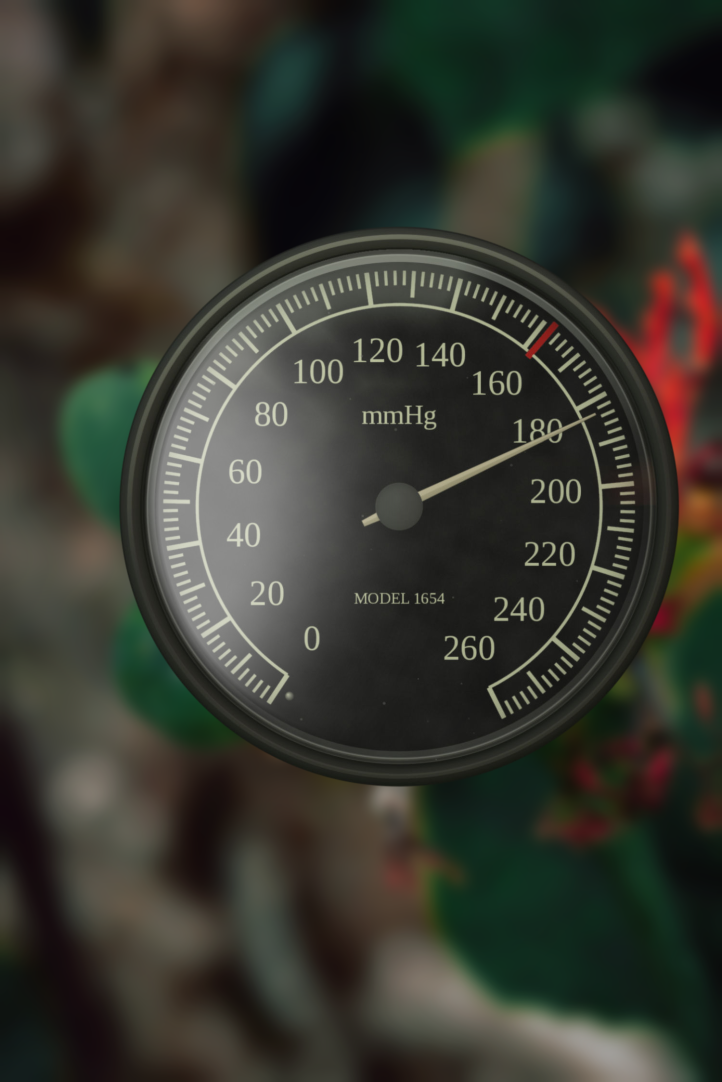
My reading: 183mmHg
